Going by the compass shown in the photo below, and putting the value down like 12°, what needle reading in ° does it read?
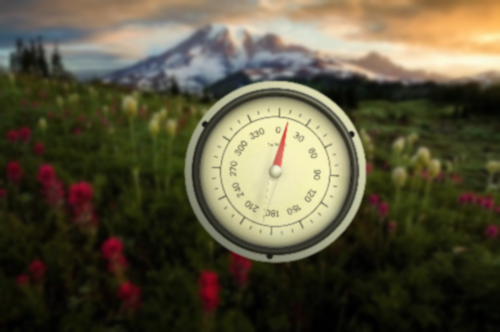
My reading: 10°
